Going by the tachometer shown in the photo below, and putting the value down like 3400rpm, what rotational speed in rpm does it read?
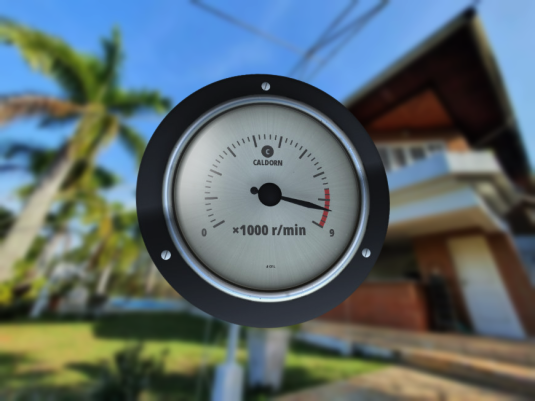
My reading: 8400rpm
